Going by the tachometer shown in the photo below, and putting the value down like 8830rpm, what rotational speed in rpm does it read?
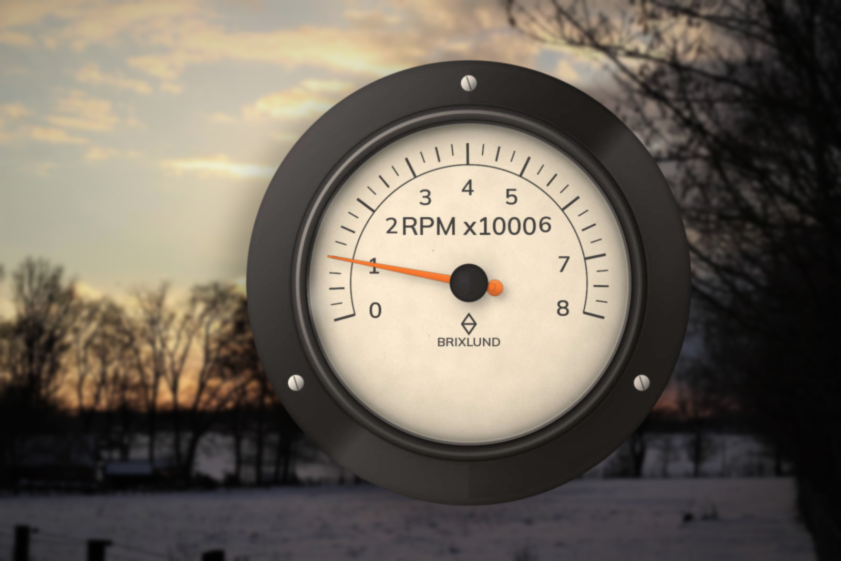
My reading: 1000rpm
